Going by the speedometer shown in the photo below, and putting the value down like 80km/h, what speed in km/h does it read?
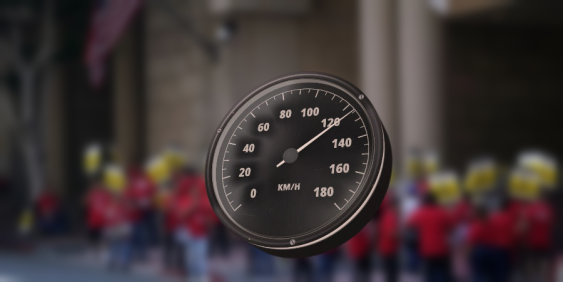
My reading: 125km/h
